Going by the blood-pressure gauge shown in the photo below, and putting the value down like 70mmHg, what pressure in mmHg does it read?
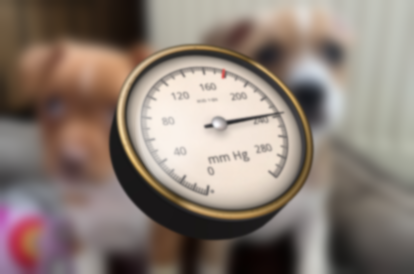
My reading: 240mmHg
